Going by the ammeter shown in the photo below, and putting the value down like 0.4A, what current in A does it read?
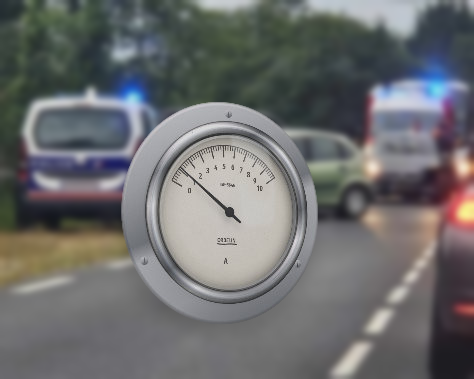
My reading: 1A
